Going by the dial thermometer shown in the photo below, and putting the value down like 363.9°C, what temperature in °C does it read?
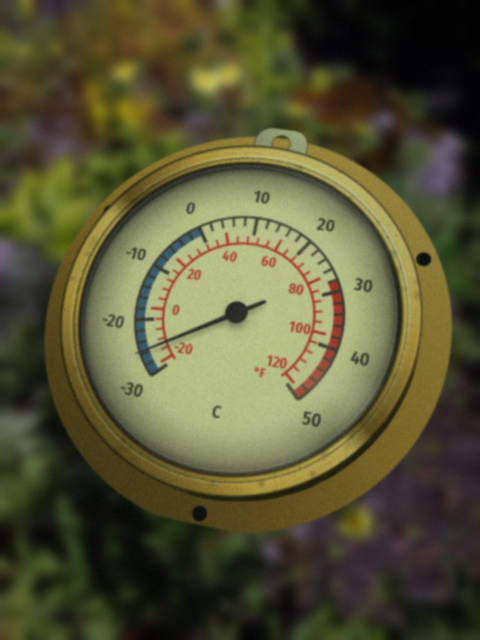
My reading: -26°C
